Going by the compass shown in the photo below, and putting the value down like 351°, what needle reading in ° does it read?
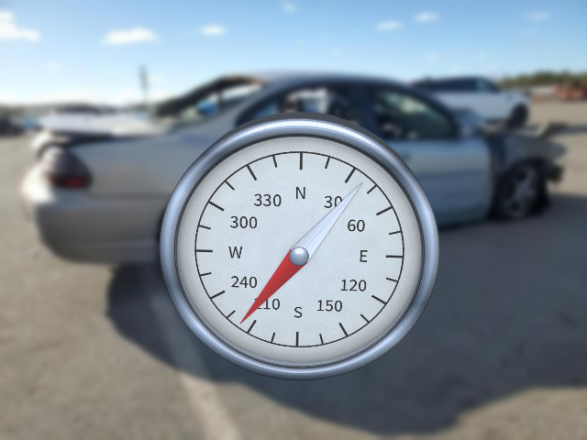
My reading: 217.5°
